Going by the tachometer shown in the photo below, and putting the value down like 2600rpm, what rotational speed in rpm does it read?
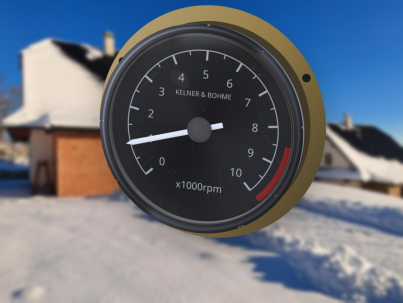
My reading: 1000rpm
